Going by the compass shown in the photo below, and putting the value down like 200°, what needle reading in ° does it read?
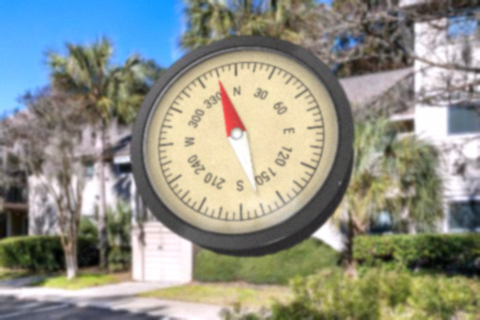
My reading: 345°
